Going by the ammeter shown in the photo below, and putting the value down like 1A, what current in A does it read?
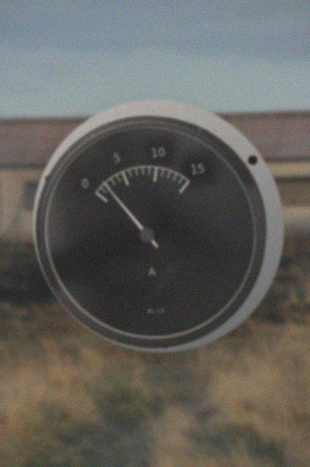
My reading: 2A
